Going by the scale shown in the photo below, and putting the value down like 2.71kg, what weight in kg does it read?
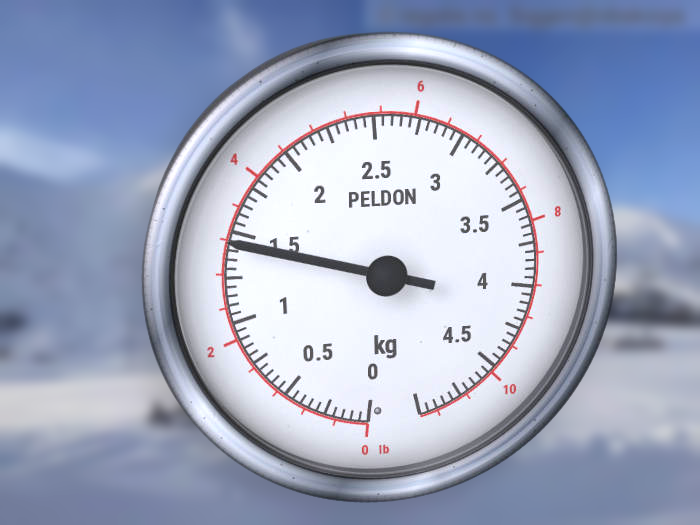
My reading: 1.45kg
